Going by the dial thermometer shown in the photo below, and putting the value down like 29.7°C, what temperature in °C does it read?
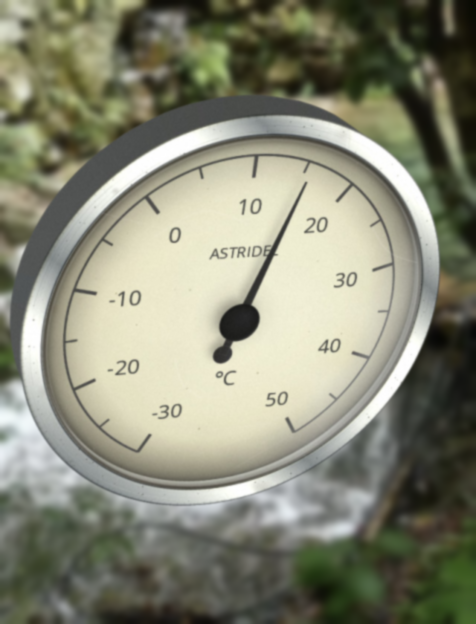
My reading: 15°C
